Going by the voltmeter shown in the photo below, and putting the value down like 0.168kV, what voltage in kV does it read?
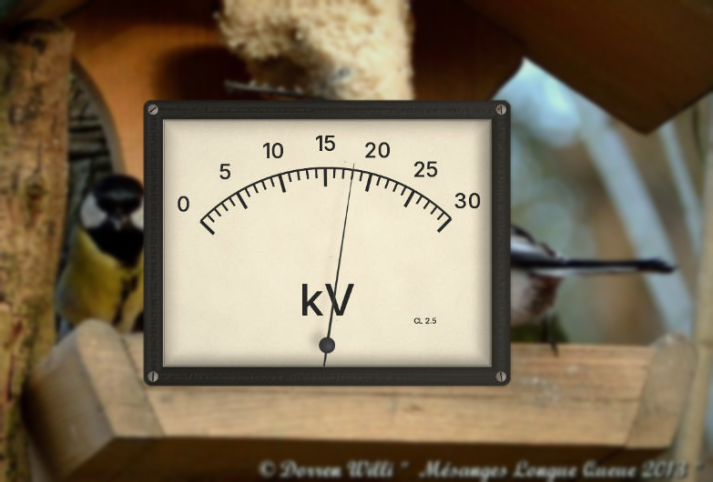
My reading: 18kV
